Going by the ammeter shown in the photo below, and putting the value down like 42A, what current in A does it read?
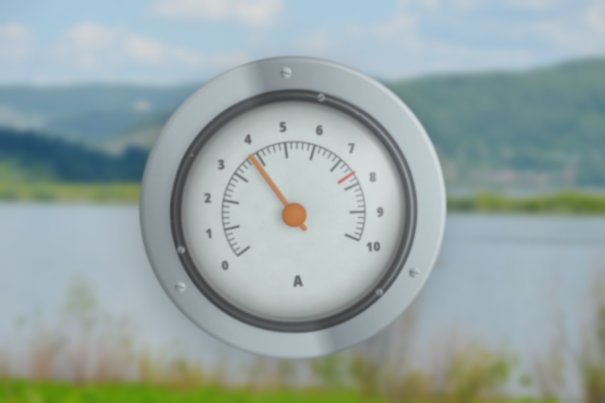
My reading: 3.8A
